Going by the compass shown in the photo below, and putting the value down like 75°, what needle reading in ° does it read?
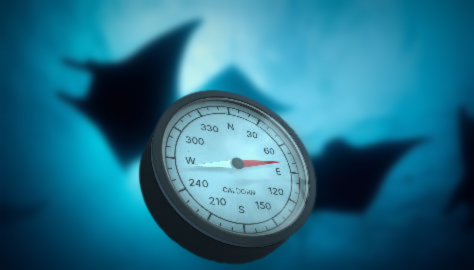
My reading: 80°
